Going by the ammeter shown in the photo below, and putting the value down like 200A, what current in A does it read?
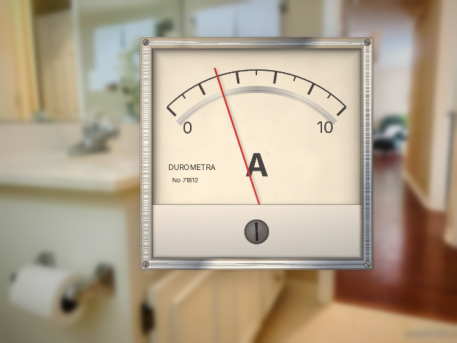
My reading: 3A
